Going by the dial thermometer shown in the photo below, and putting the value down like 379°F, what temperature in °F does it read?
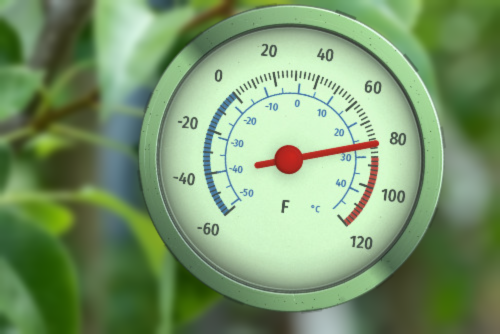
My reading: 80°F
